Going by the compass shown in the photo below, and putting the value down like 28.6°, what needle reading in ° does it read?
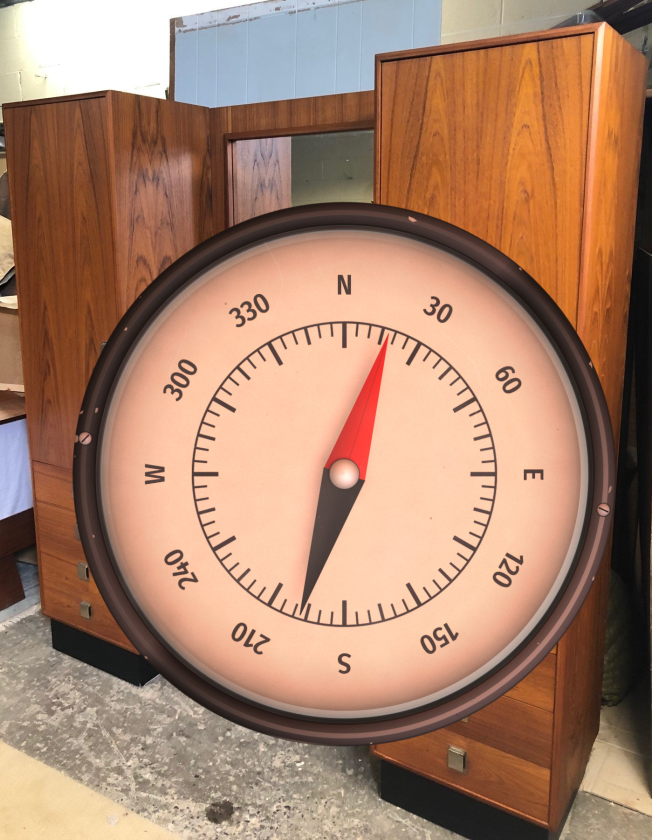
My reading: 17.5°
